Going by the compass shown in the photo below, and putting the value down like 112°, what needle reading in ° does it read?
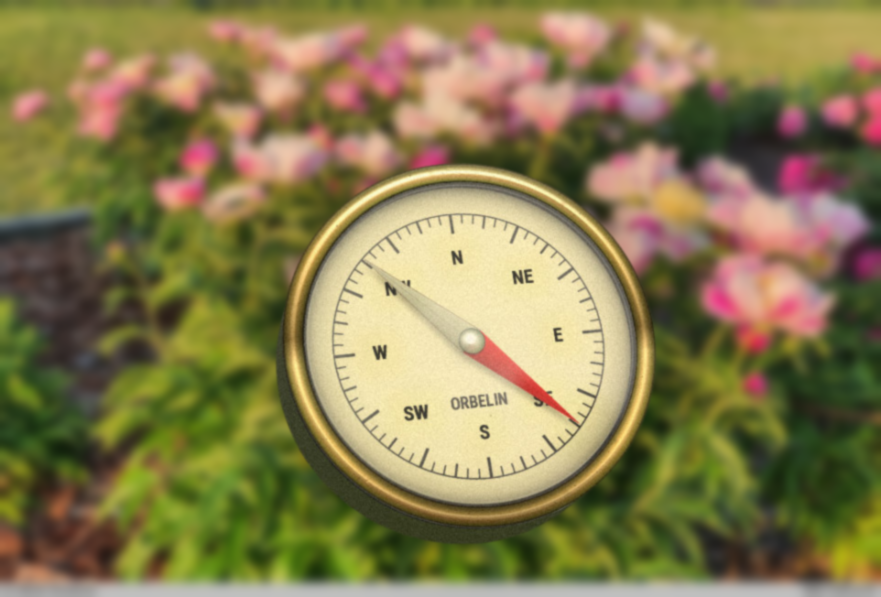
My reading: 135°
